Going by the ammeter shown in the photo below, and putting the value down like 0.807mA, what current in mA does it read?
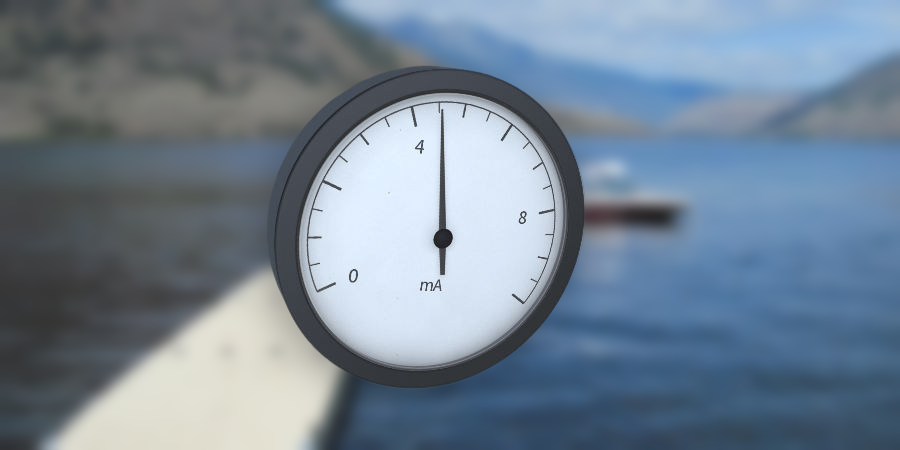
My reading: 4.5mA
